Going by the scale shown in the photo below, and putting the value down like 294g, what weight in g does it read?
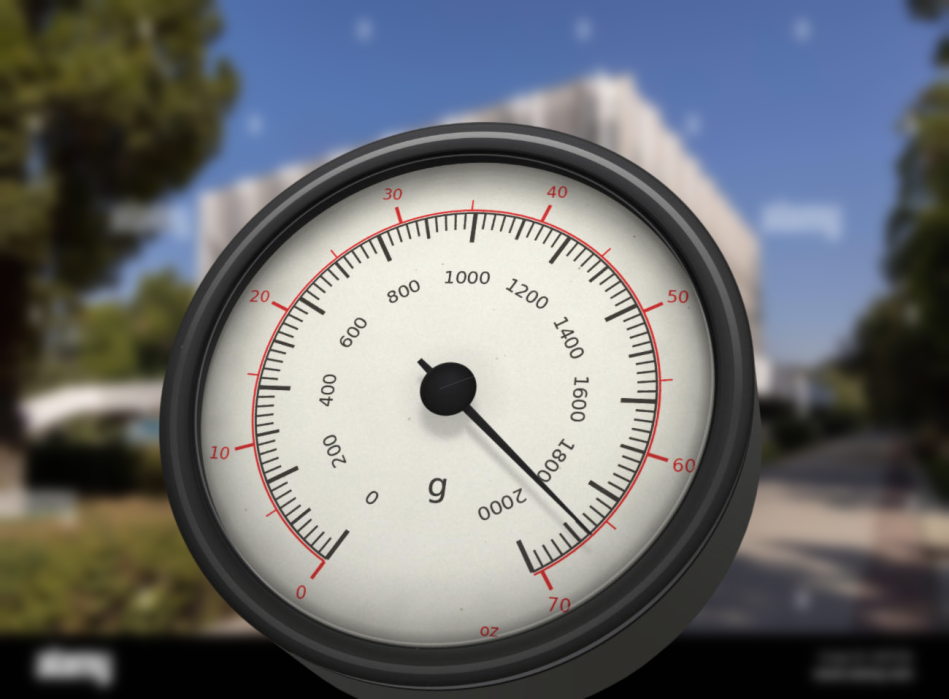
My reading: 1880g
